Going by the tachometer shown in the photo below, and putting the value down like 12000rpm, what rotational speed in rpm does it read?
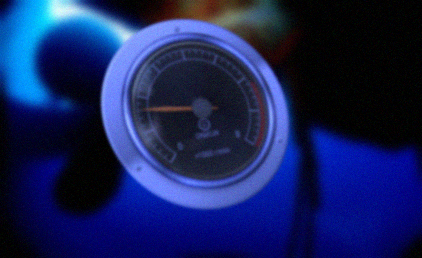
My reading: 1600rpm
